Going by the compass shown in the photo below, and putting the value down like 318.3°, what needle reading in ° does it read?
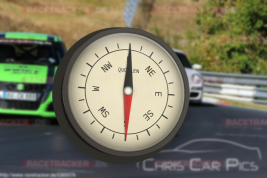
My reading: 180°
